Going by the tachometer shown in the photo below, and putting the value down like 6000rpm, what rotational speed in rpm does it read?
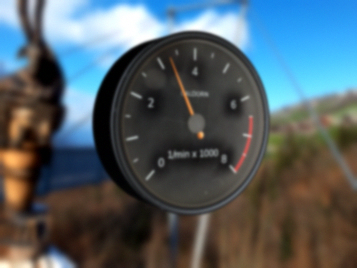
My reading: 3250rpm
